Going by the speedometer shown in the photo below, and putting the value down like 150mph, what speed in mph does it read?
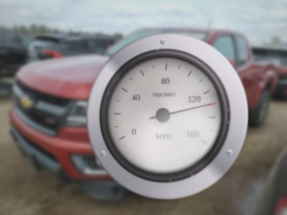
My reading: 130mph
